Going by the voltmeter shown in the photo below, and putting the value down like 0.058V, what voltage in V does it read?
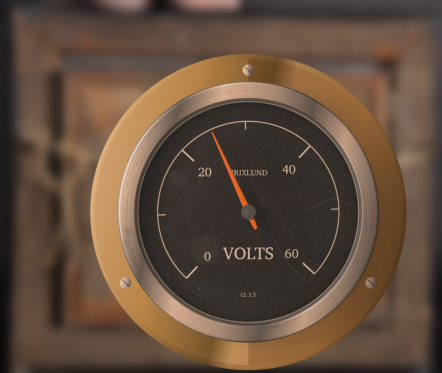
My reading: 25V
